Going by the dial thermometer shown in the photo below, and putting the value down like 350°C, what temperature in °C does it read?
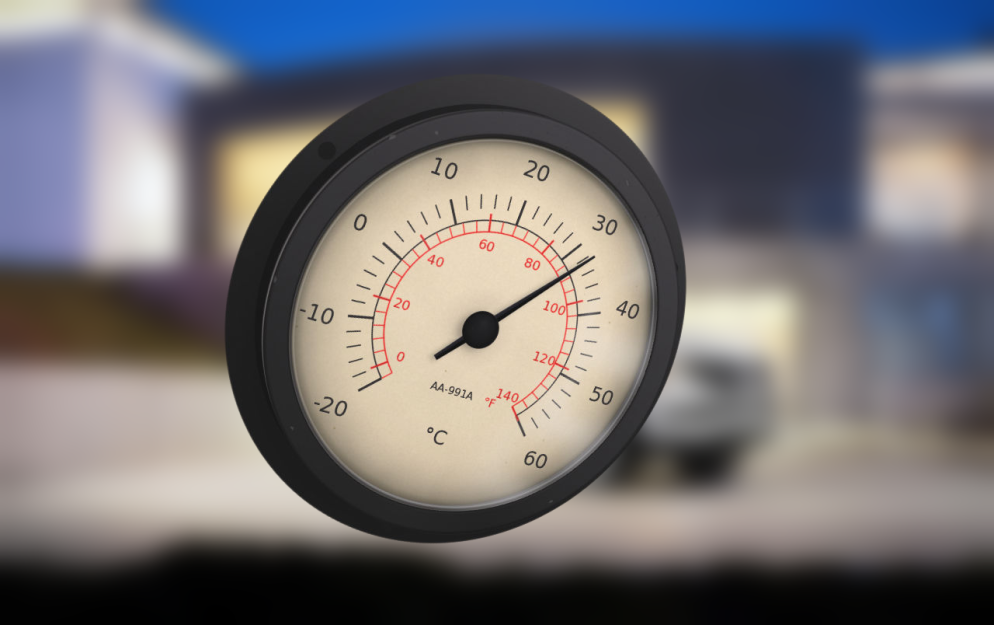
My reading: 32°C
